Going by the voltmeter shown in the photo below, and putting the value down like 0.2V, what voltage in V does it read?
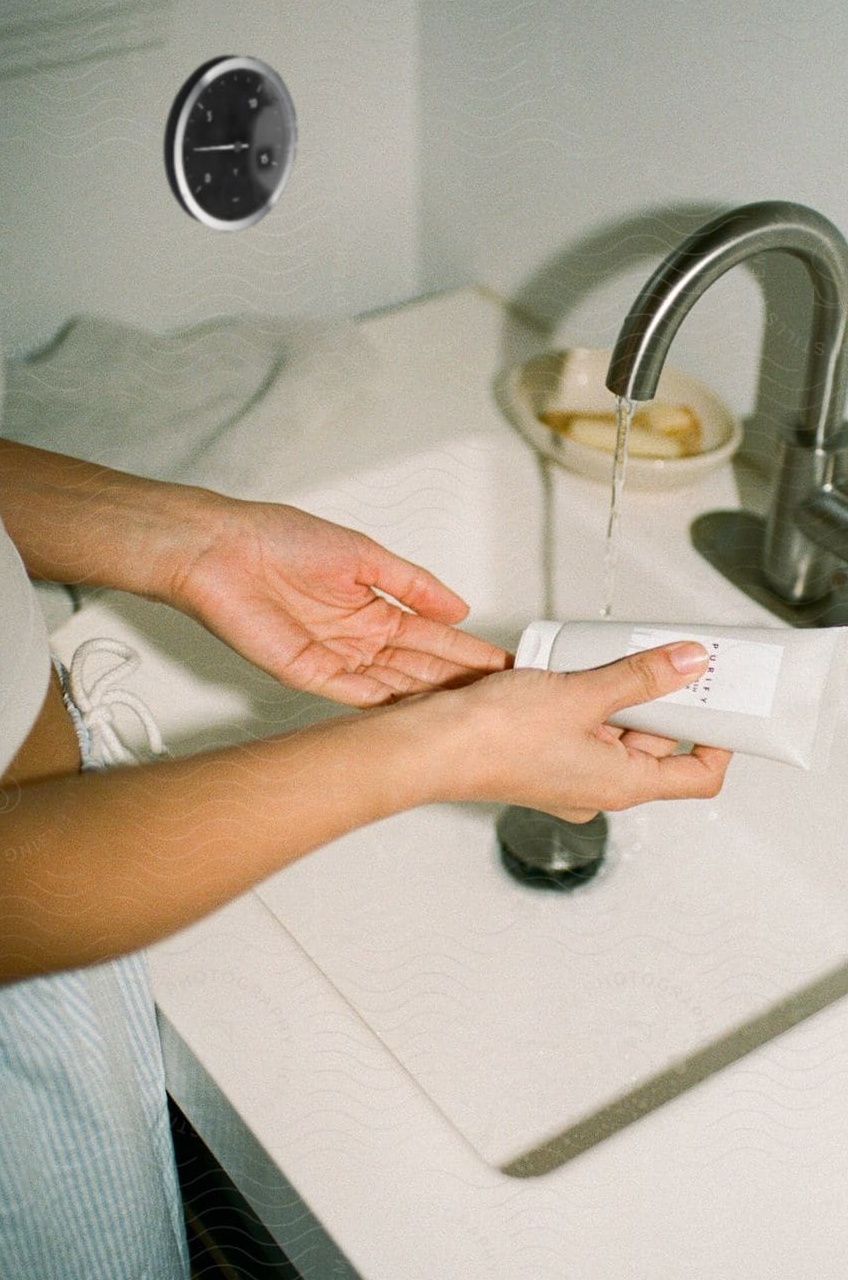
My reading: 2.5V
